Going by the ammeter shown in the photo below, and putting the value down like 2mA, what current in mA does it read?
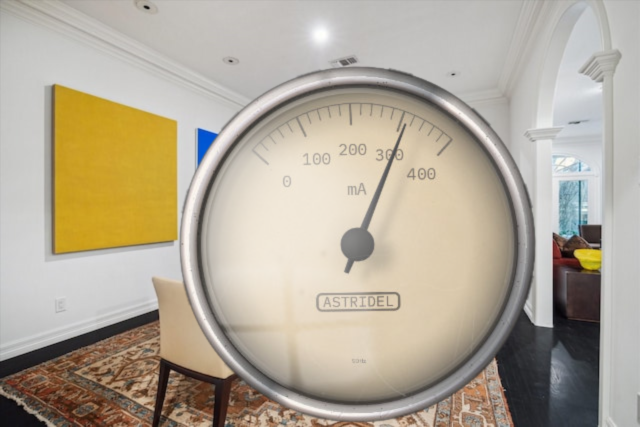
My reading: 310mA
